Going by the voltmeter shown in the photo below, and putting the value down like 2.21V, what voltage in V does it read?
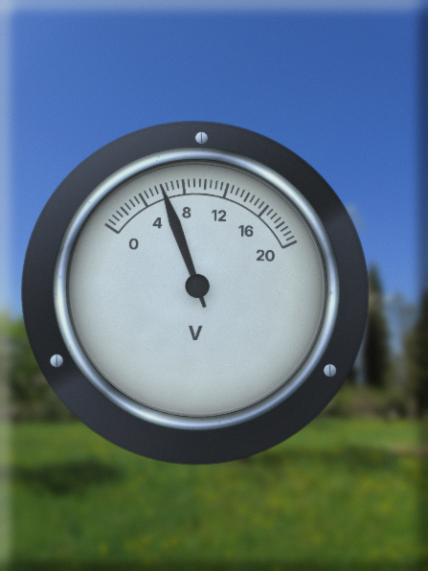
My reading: 6V
